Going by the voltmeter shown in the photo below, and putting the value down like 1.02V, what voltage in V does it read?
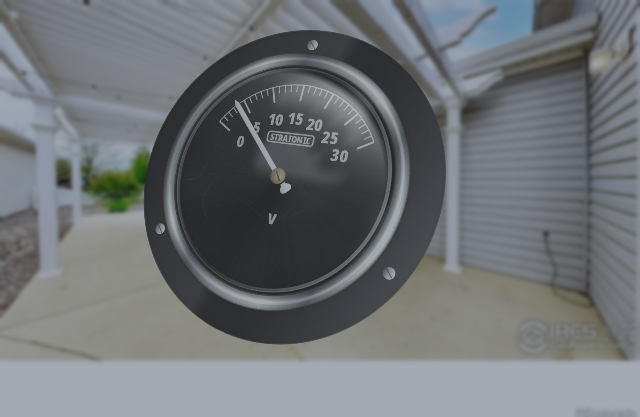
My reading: 4V
